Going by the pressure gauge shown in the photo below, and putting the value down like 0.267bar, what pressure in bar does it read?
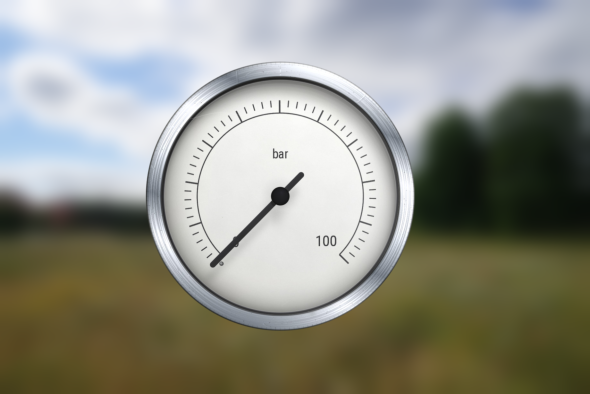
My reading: 0bar
